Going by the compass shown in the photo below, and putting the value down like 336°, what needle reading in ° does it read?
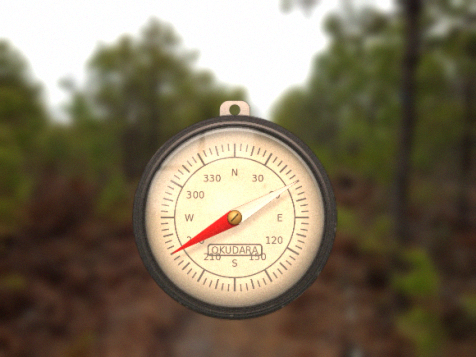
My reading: 240°
